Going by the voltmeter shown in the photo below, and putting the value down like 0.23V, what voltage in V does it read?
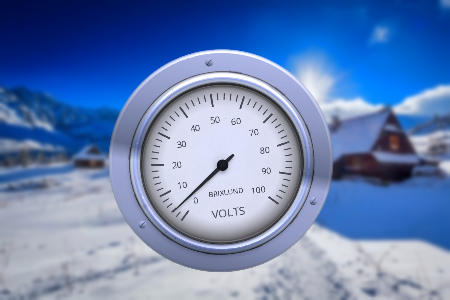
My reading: 4V
